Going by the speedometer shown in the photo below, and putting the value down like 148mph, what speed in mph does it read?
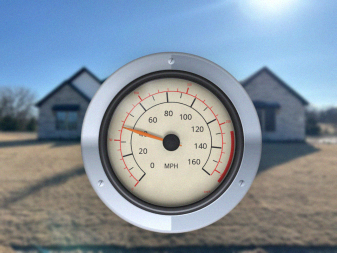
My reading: 40mph
